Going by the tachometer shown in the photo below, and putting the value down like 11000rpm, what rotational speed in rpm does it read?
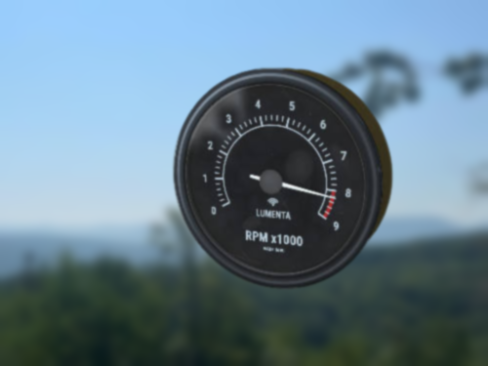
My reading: 8200rpm
